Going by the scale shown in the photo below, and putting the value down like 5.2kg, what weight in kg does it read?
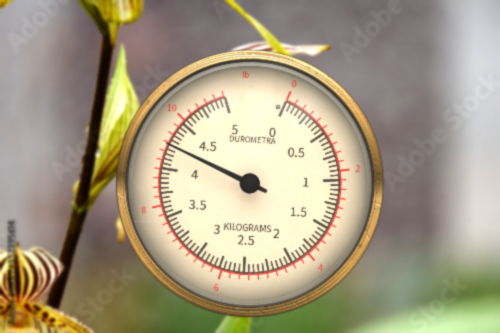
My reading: 4.25kg
